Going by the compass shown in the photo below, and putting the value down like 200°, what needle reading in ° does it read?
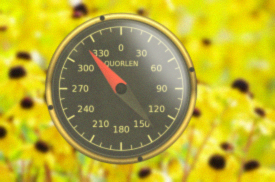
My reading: 320°
